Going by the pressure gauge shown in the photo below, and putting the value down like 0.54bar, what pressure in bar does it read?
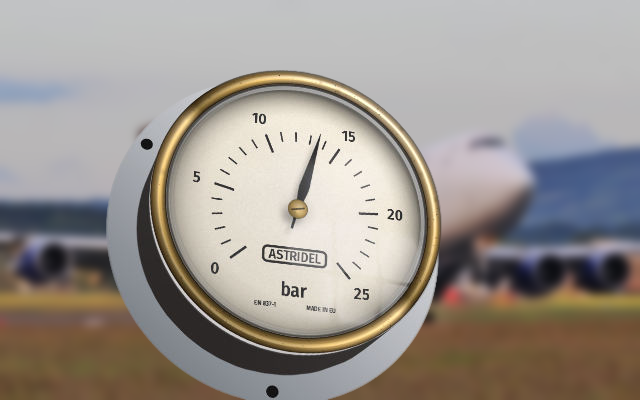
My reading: 13.5bar
